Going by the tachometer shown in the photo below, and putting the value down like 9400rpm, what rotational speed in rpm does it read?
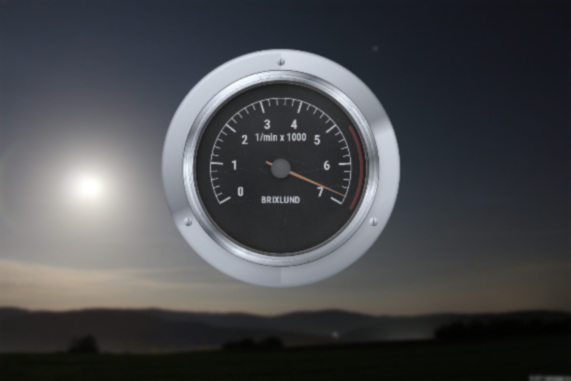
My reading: 6800rpm
